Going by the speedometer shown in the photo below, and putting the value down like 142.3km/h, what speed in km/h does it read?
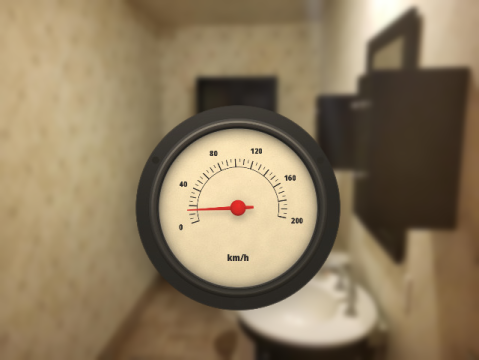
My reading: 15km/h
